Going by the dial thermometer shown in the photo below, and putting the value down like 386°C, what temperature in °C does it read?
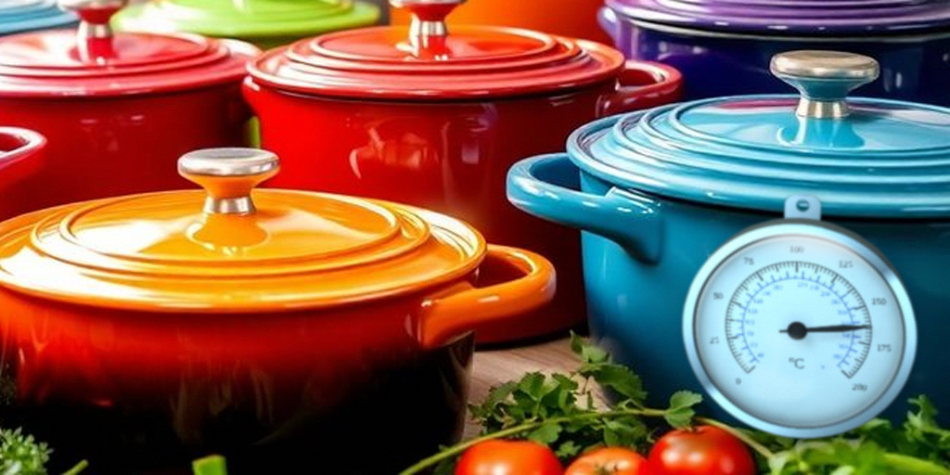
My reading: 162.5°C
